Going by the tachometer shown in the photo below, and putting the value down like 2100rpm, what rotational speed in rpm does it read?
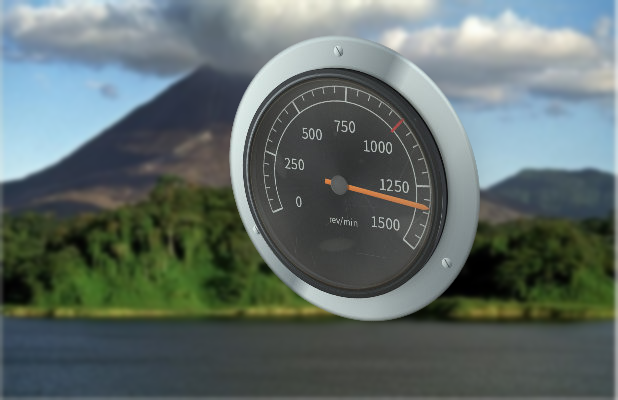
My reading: 1325rpm
